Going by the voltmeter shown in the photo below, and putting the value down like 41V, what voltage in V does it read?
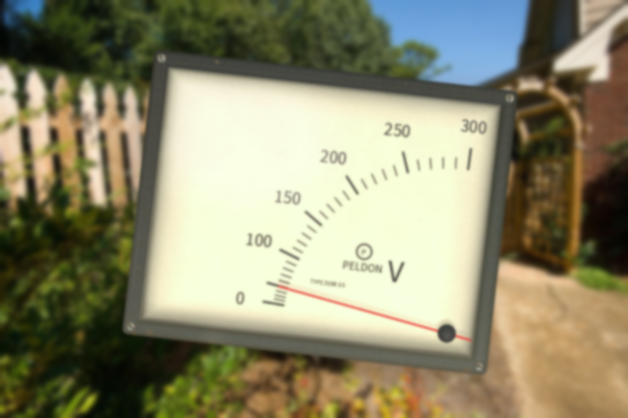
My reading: 50V
